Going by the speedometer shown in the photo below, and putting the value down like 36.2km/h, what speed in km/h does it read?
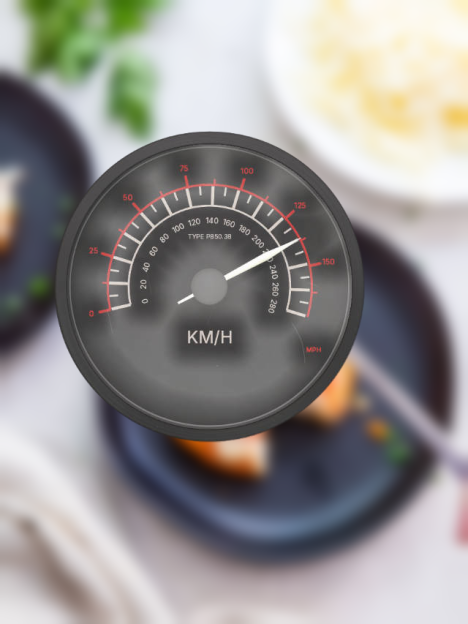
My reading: 220km/h
